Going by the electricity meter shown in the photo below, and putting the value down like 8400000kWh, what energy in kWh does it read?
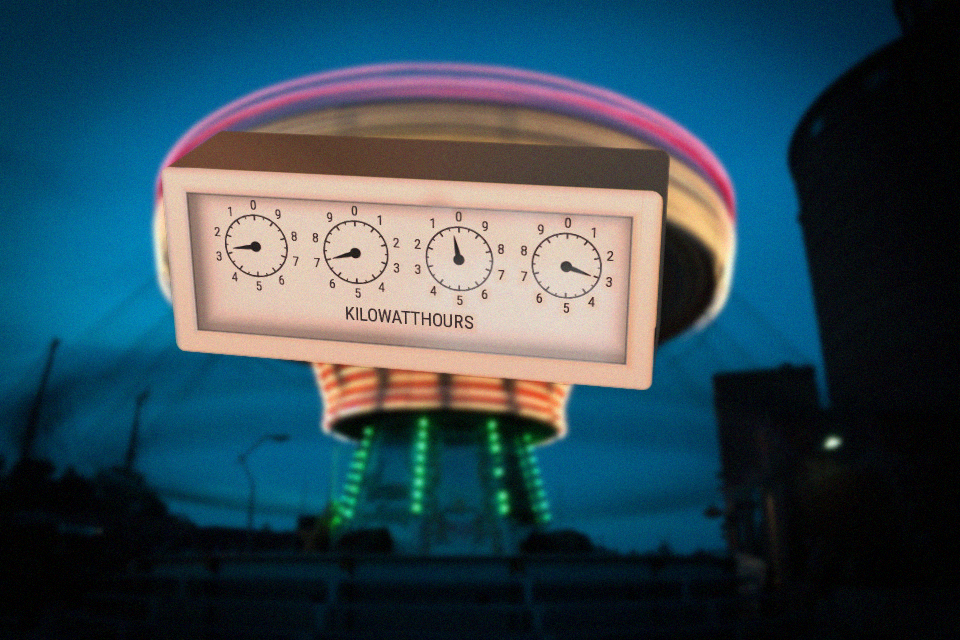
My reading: 2703kWh
